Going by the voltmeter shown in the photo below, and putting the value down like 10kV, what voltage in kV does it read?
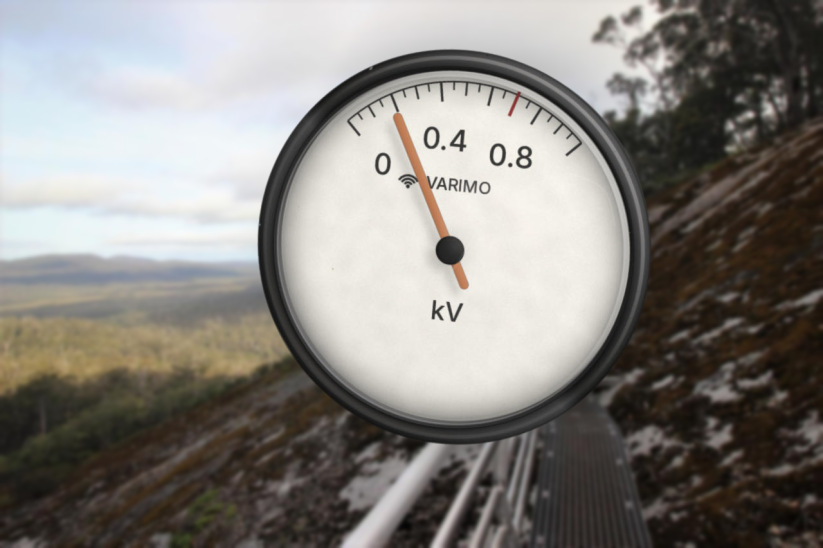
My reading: 0.2kV
